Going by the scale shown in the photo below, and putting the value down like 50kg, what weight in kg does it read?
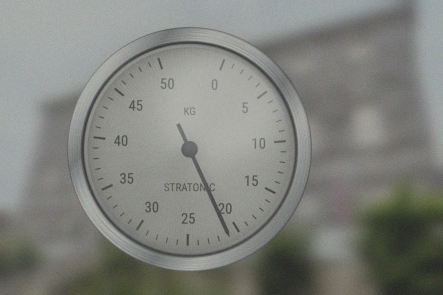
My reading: 21kg
